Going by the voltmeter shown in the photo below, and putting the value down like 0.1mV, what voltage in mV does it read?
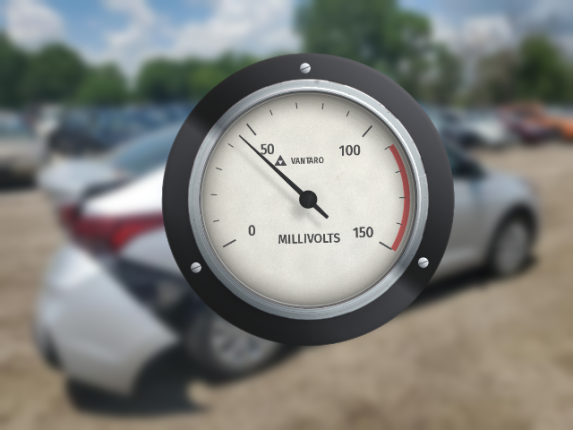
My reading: 45mV
